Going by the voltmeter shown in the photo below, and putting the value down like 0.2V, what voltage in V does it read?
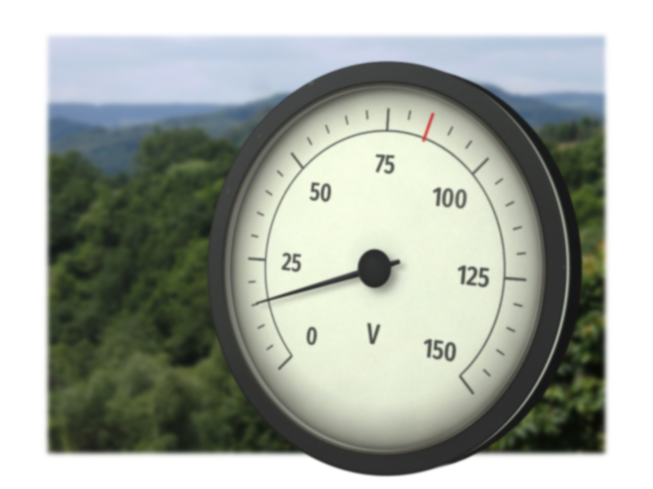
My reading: 15V
